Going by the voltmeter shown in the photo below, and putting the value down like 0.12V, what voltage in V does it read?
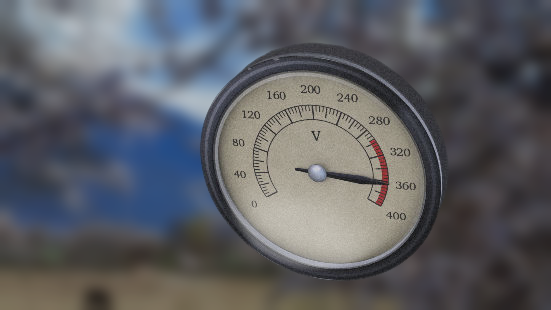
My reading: 360V
